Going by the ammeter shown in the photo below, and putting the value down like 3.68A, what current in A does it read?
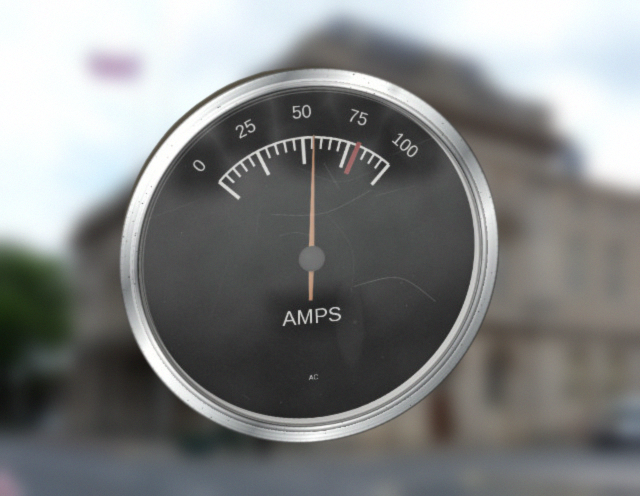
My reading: 55A
